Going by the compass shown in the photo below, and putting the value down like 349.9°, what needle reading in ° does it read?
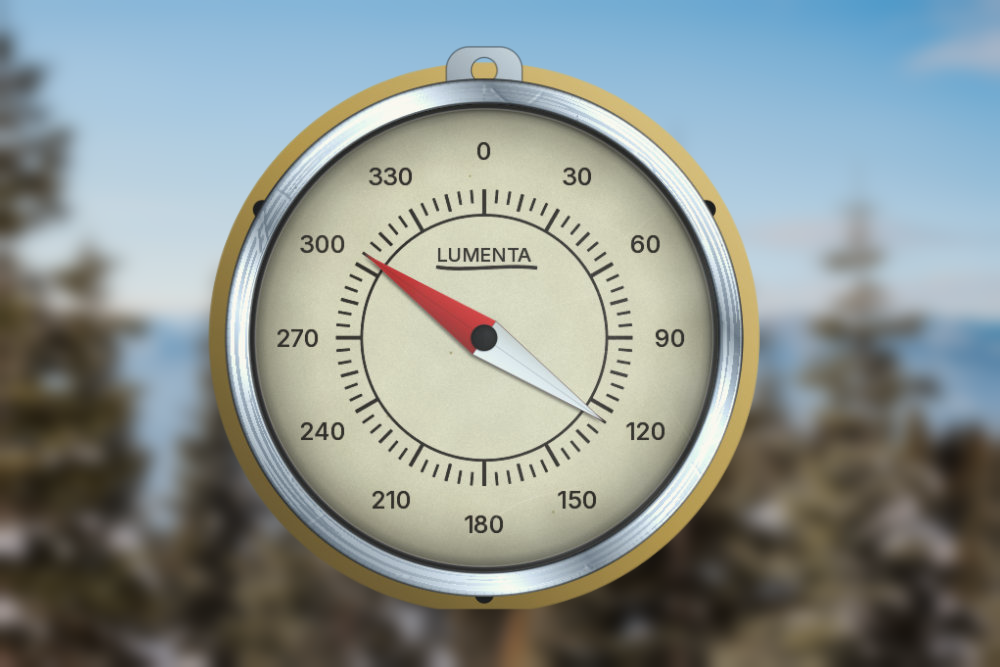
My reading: 305°
